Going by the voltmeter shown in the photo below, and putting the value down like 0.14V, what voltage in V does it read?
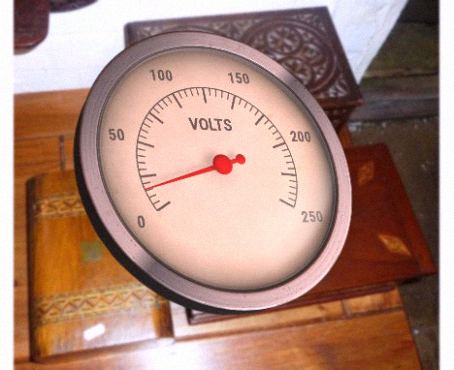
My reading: 15V
